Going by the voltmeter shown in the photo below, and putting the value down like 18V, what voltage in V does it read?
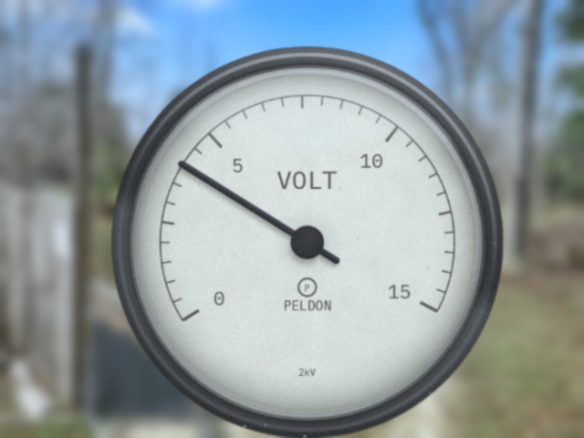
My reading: 4V
